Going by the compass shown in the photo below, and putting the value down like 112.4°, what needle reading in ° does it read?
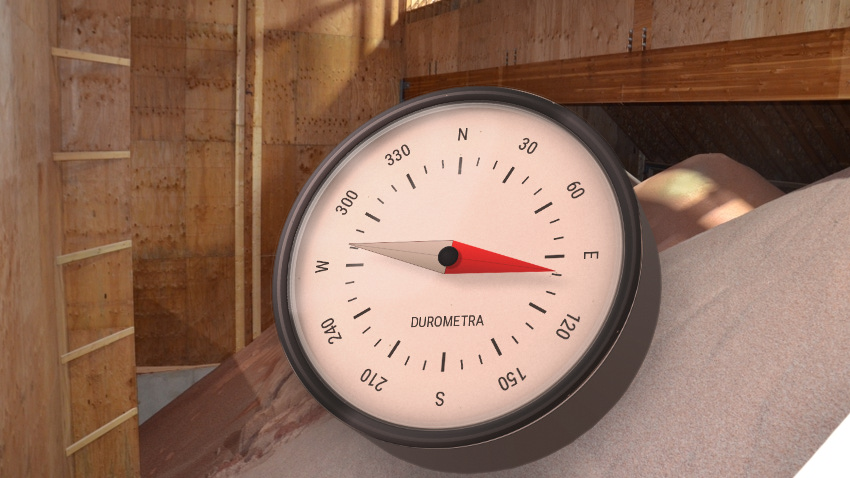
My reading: 100°
